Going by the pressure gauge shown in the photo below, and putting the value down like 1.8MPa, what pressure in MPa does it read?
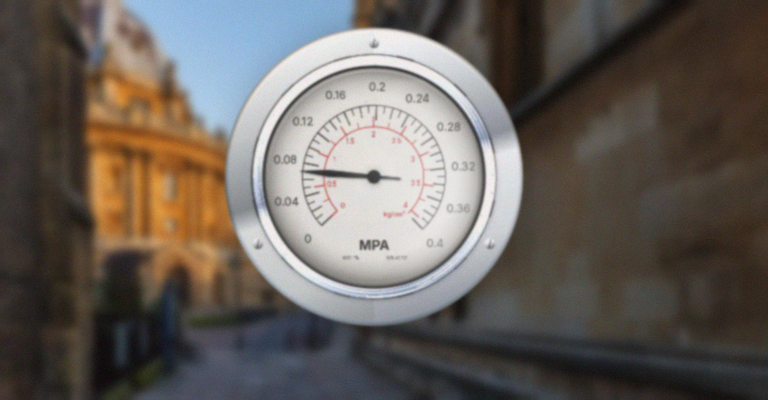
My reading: 0.07MPa
